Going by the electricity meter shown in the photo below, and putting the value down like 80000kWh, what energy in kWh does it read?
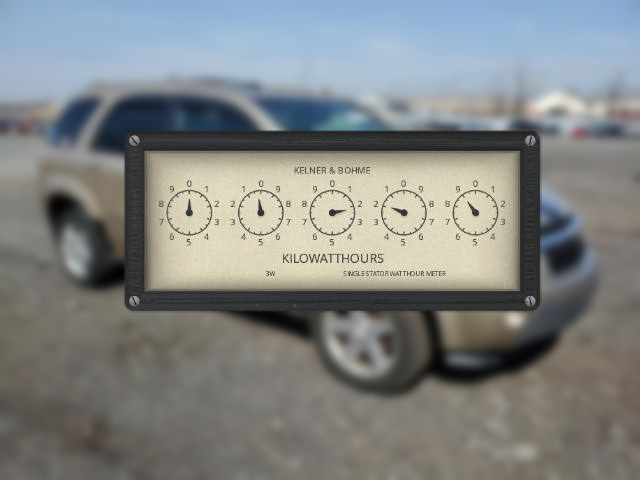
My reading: 219kWh
